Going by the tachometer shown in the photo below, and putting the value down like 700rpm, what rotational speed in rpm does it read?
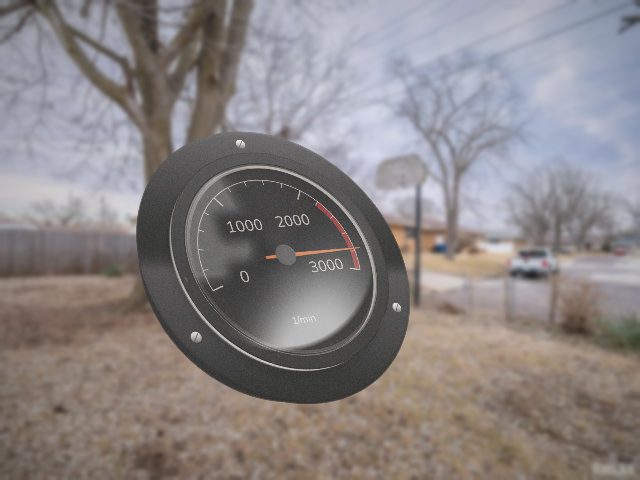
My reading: 2800rpm
